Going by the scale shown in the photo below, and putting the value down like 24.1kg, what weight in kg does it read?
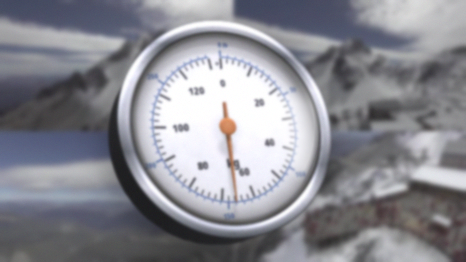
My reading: 66kg
